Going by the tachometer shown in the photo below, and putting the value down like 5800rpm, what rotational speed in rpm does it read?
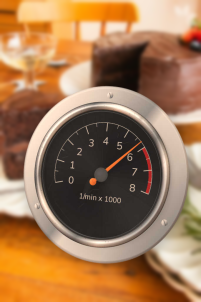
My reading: 5750rpm
